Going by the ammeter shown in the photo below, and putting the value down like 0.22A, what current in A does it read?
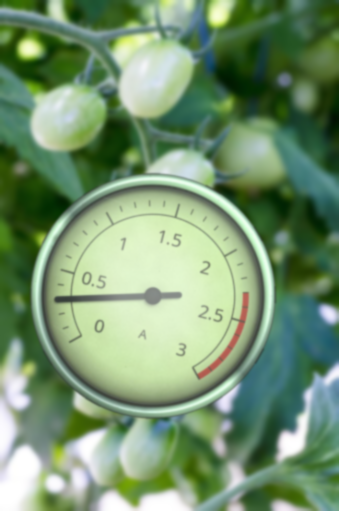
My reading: 0.3A
